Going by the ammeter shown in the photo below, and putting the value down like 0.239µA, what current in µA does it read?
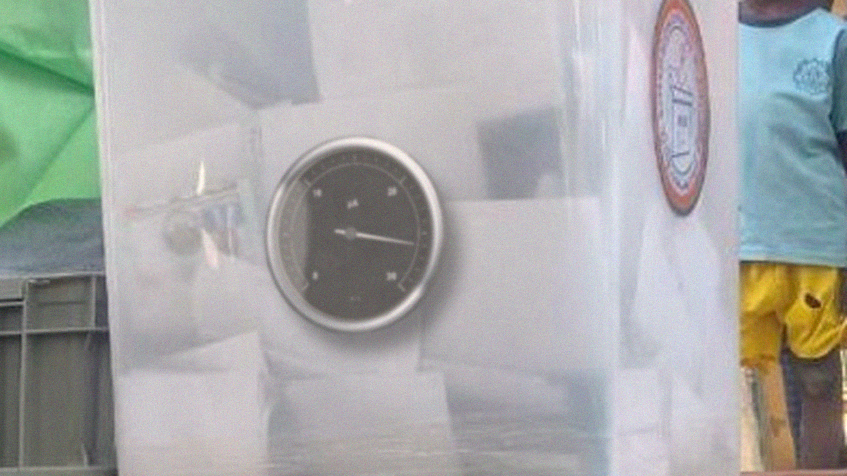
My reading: 26µA
